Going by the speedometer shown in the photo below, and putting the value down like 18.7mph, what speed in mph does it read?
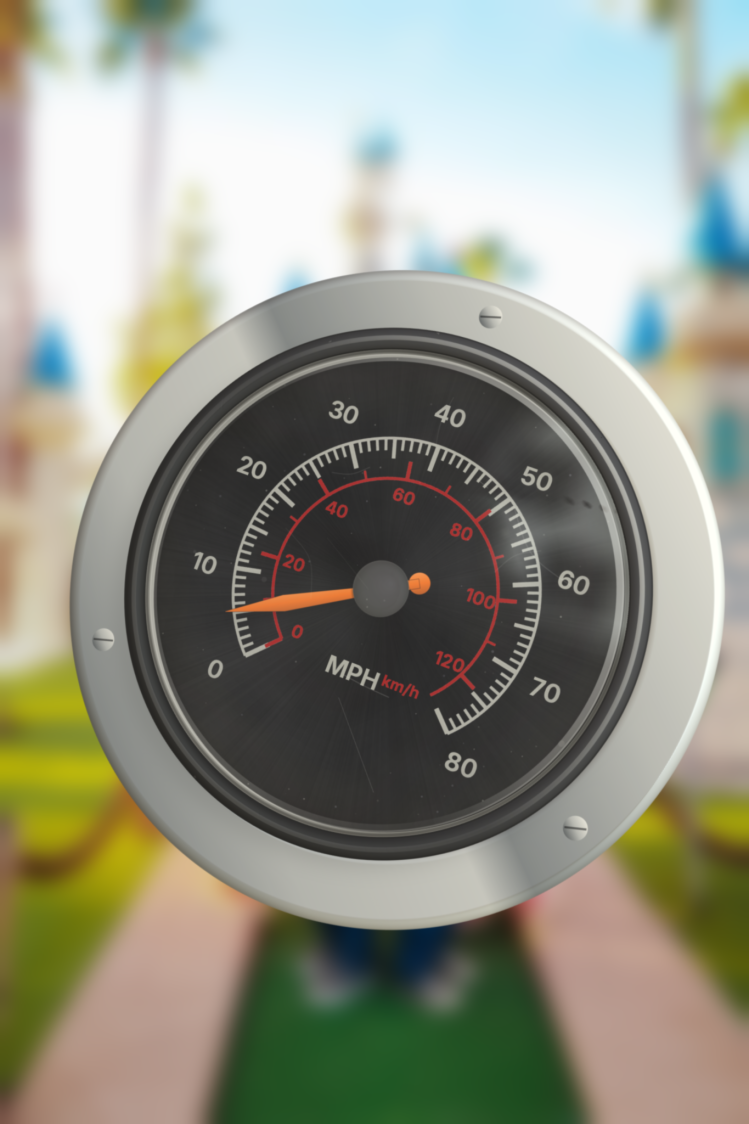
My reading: 5mph
